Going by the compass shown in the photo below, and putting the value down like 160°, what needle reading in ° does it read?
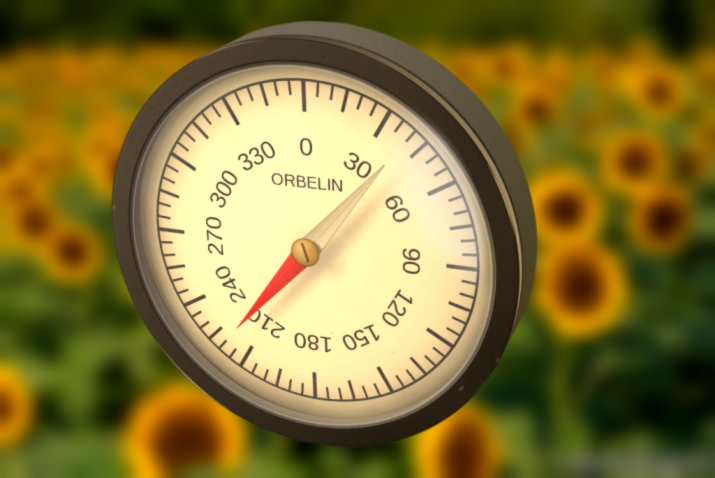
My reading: 220°
